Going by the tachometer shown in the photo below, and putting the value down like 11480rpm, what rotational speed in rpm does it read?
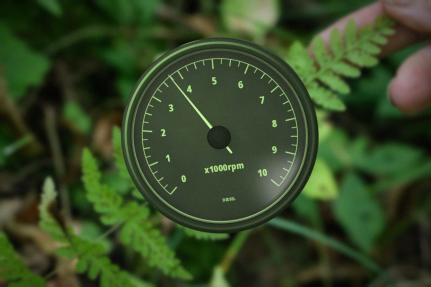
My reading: 3750rpm
